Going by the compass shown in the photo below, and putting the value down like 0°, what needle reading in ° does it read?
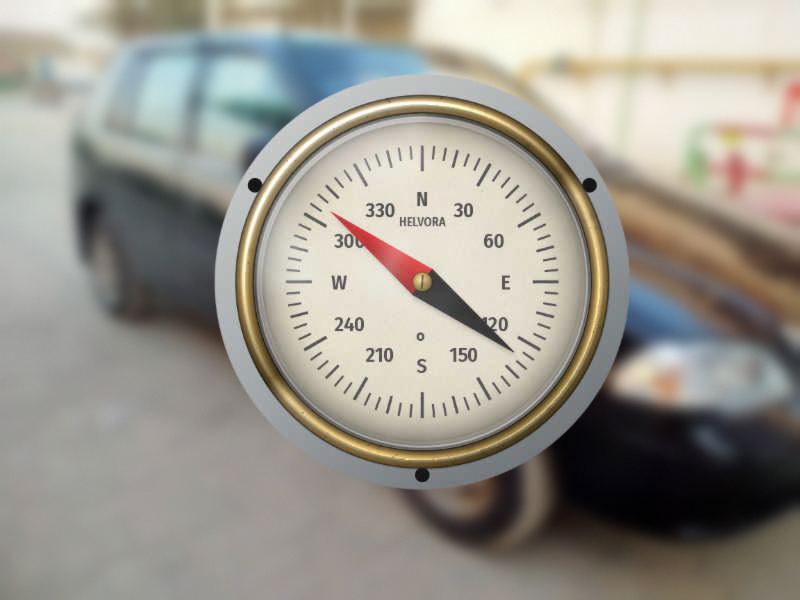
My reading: 307.5°
